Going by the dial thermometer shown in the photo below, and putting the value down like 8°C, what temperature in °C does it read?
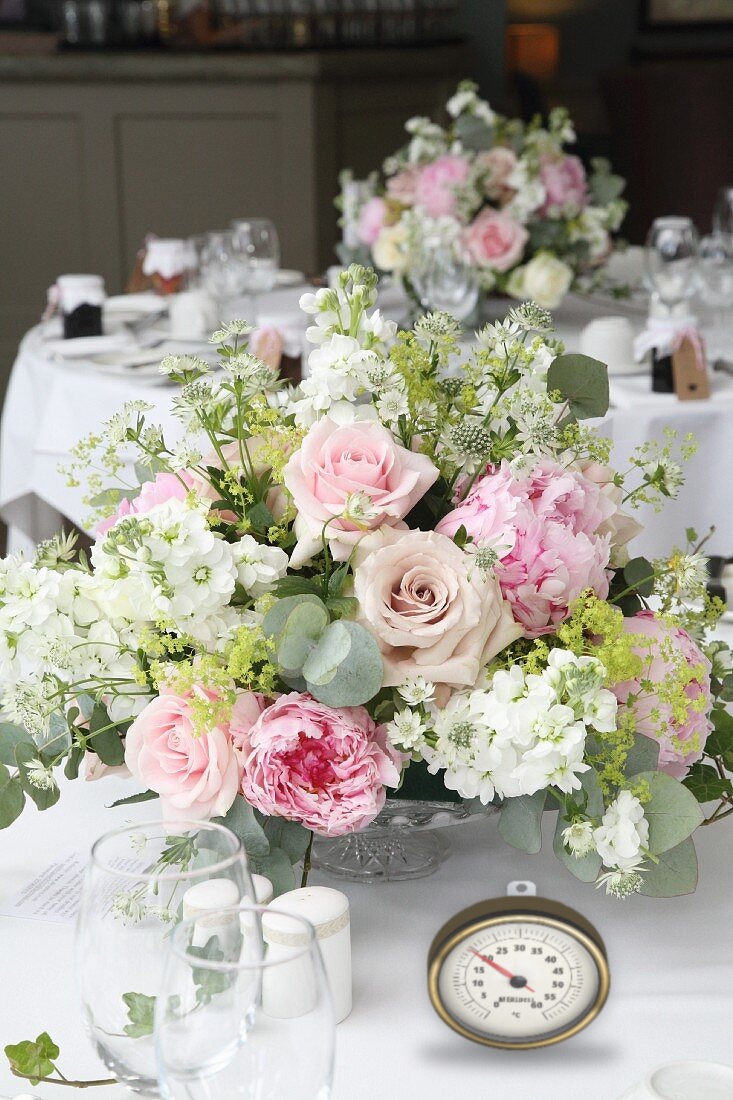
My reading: 20°C
